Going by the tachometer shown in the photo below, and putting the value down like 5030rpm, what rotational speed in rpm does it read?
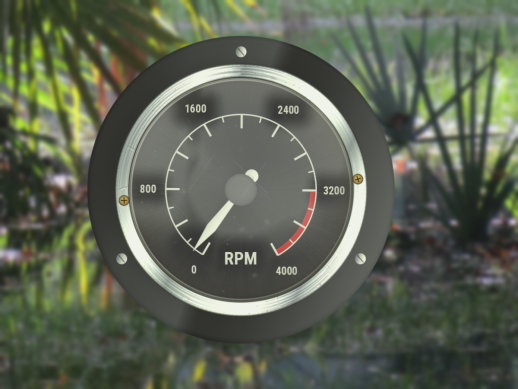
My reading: 100rpm
